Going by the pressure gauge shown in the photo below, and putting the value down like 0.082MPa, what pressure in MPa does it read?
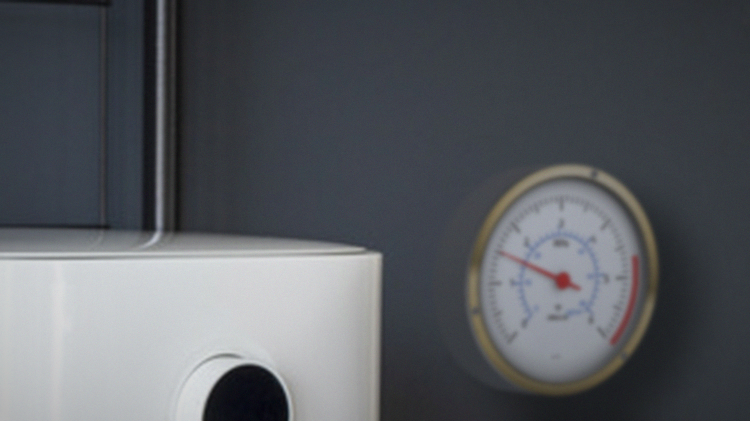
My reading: 1.5MPa
